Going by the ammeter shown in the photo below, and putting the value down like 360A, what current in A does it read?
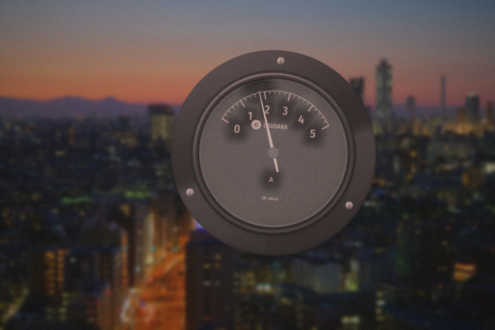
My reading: 1.8A
